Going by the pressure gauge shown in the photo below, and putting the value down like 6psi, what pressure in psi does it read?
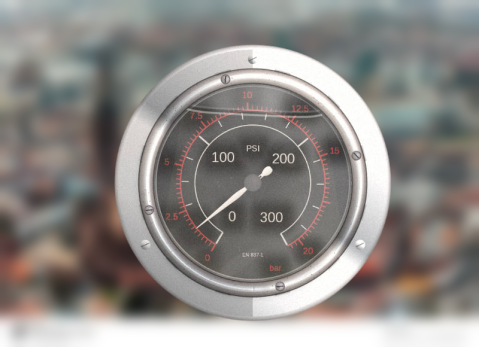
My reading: 20psi
